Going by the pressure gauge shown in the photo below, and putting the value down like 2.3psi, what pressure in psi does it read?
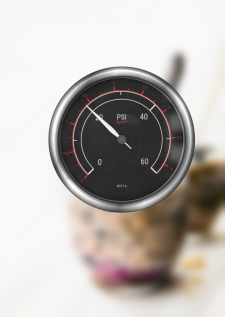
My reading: 20psi
